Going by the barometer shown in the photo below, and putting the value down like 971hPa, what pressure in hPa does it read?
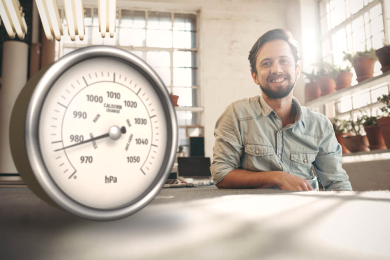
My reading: 978hPa
